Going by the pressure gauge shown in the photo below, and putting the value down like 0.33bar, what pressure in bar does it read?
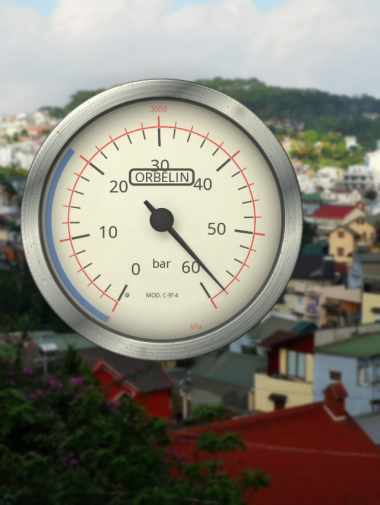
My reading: 58bar
